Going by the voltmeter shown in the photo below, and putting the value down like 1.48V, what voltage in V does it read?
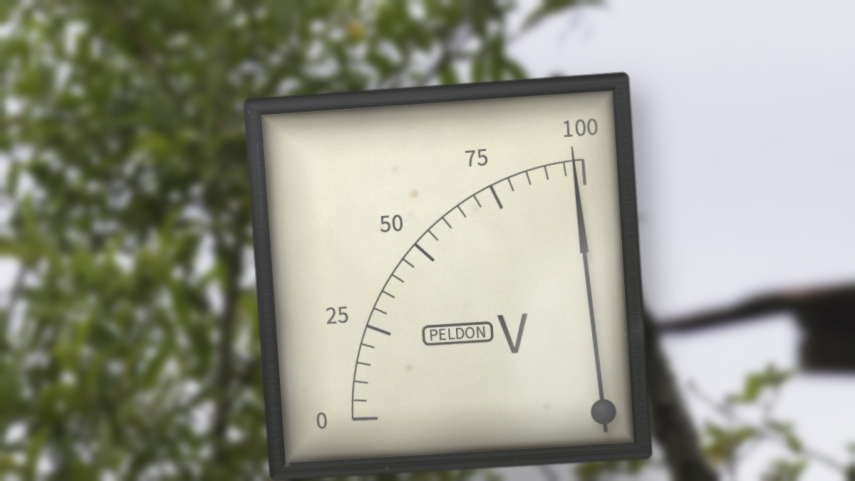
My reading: 97.5V
